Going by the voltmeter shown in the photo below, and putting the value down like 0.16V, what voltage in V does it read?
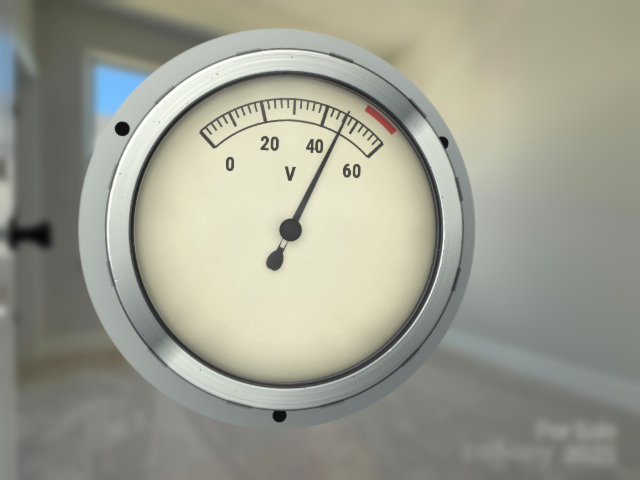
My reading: 46V
